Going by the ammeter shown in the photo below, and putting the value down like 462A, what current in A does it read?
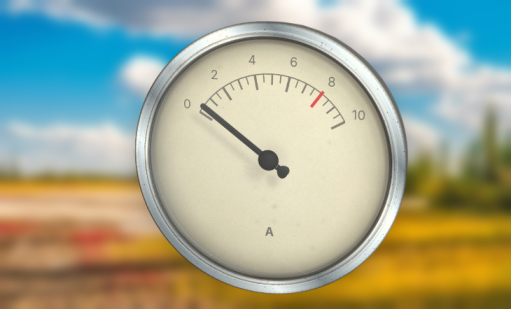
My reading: 0.5A
